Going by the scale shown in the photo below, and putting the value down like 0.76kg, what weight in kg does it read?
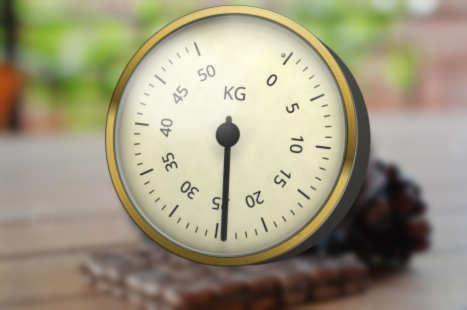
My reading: 24kg
